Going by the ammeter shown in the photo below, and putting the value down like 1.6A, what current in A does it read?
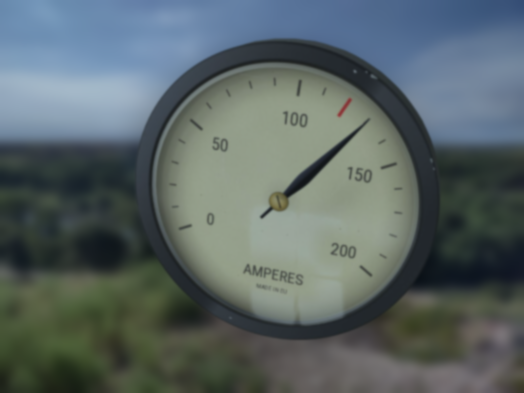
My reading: 130A
